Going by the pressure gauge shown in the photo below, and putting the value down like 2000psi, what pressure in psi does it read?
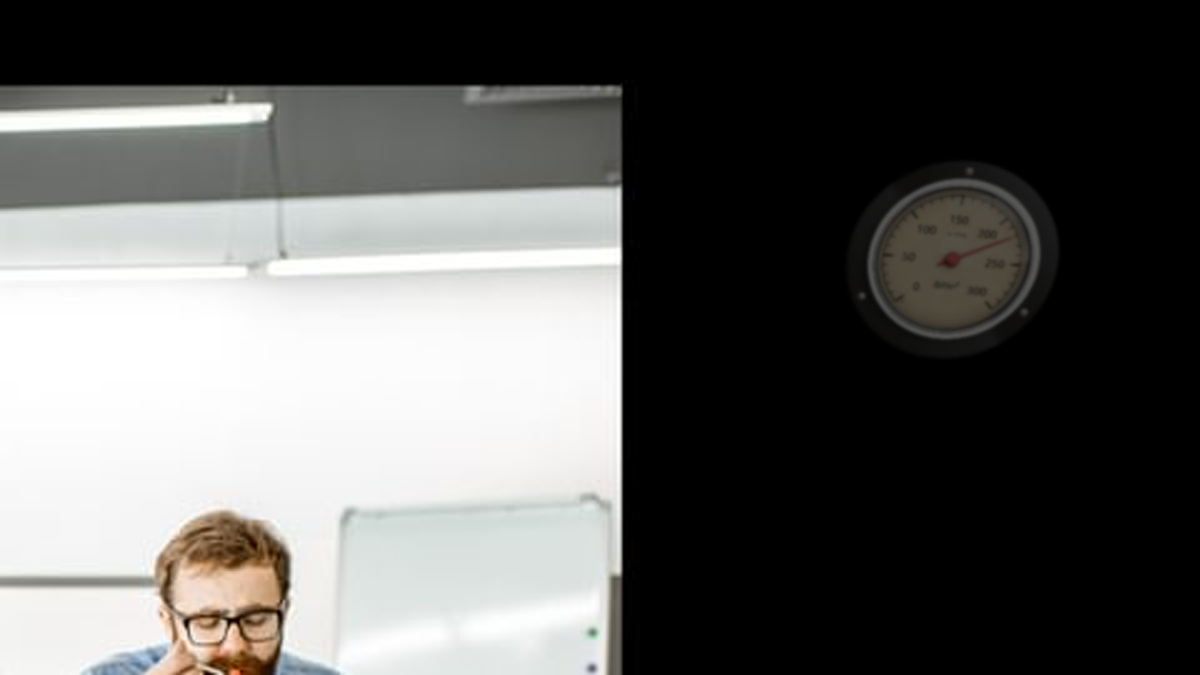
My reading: 220psi
